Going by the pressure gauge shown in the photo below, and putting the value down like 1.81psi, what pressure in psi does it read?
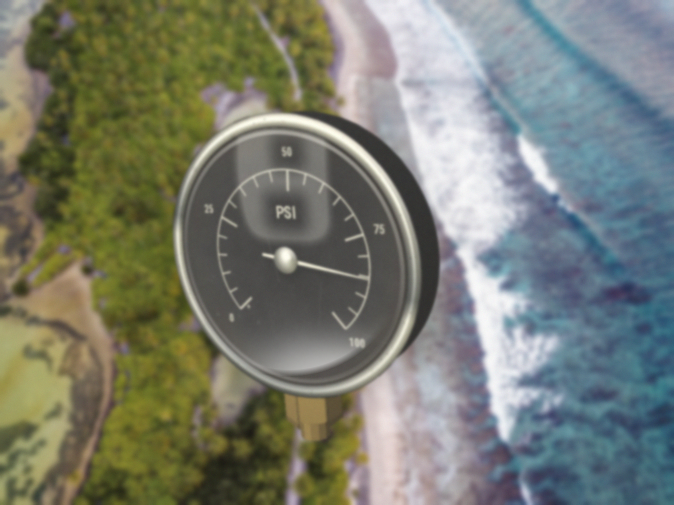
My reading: 85psi
